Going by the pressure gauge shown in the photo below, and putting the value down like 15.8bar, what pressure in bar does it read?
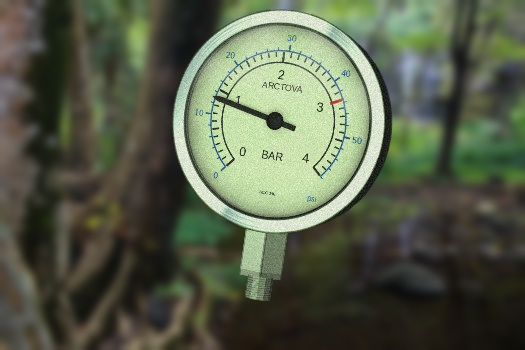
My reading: 0.9bar
